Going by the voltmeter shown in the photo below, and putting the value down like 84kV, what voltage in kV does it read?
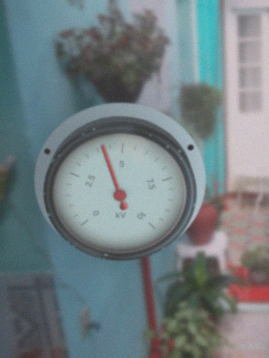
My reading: 4.25kV
